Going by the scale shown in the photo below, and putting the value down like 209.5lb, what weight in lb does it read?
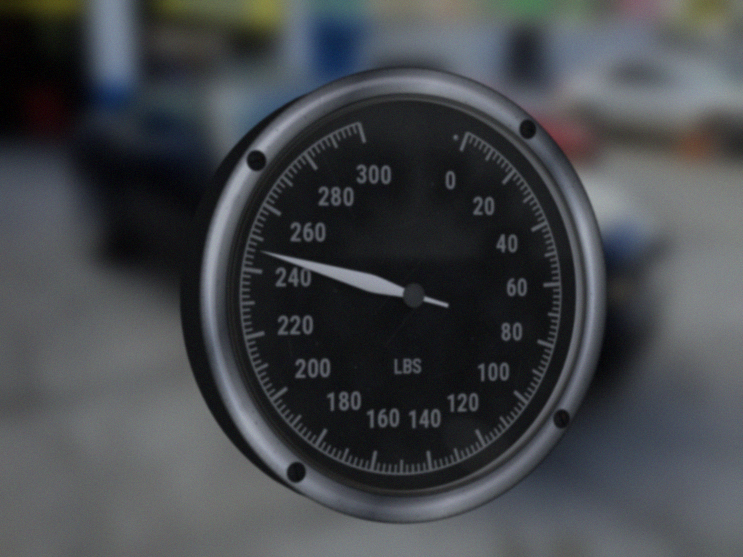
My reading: 246lb
